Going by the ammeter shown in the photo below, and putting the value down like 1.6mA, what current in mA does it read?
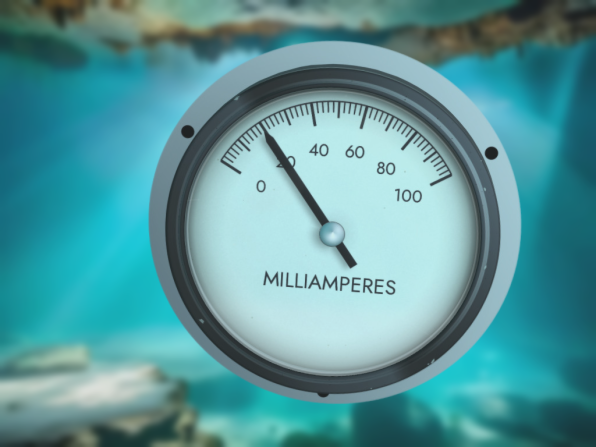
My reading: 20mA
